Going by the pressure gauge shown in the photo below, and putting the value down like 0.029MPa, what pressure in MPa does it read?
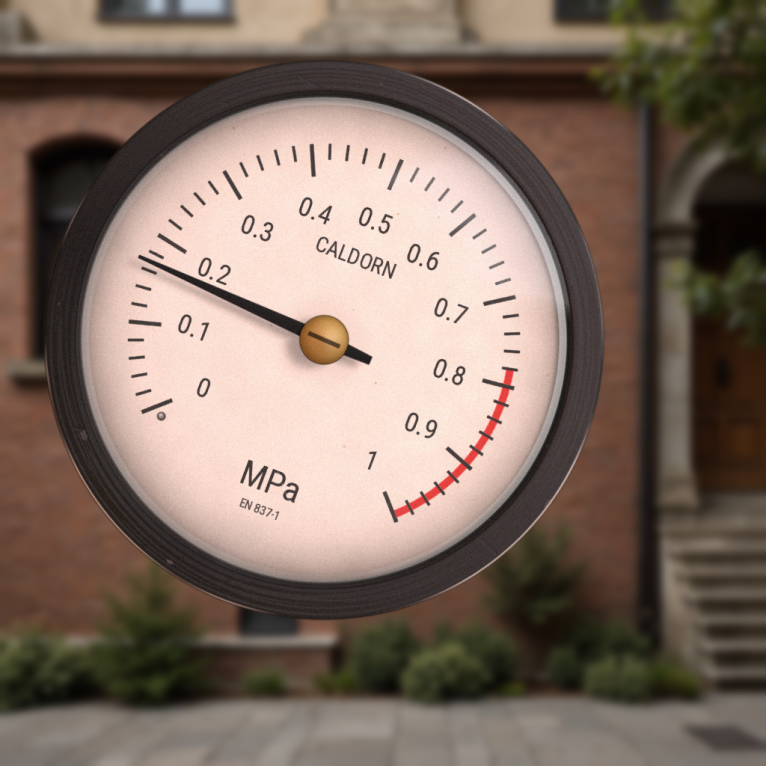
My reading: 0.17MPa
